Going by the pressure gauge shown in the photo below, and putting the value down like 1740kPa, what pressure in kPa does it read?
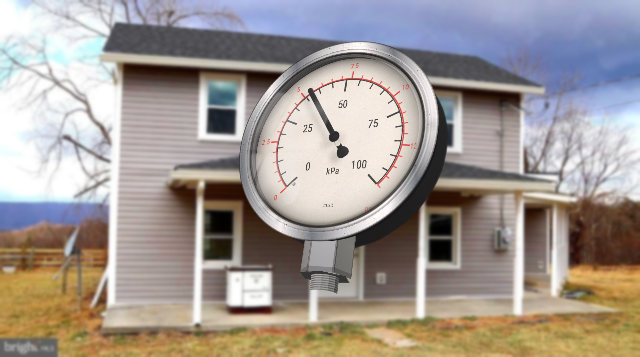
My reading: 37.5kPa
